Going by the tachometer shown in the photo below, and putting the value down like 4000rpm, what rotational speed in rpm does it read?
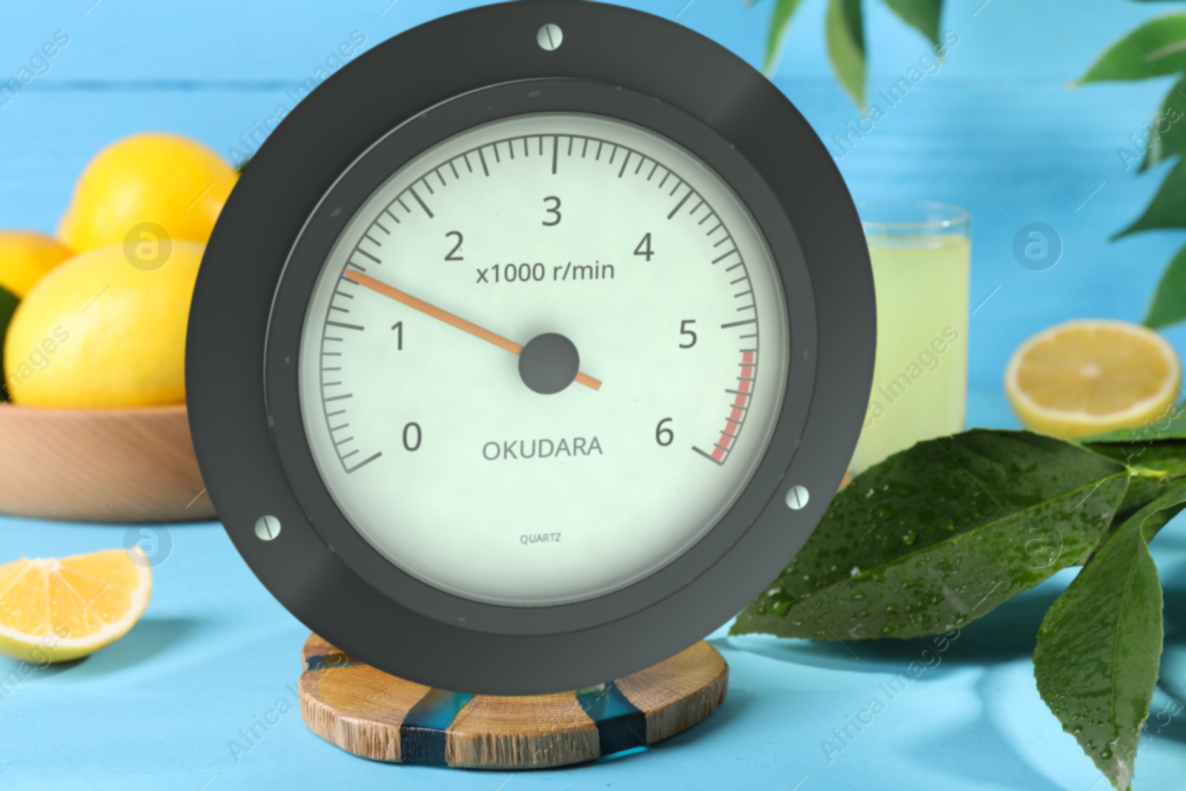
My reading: 1350rpm
